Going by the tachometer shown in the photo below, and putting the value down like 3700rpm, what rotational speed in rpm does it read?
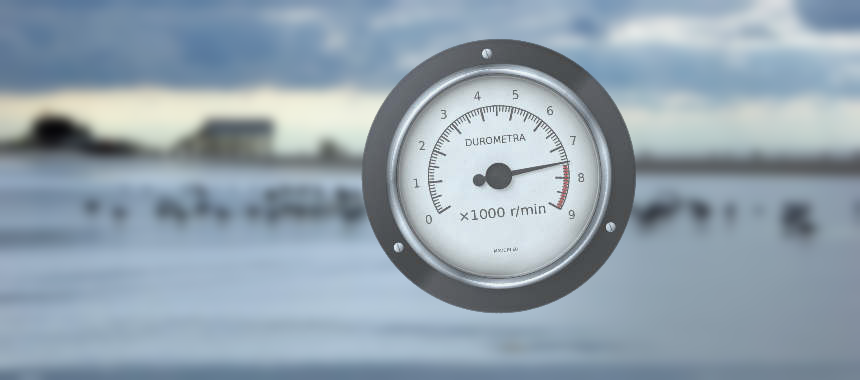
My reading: 7500rpm
